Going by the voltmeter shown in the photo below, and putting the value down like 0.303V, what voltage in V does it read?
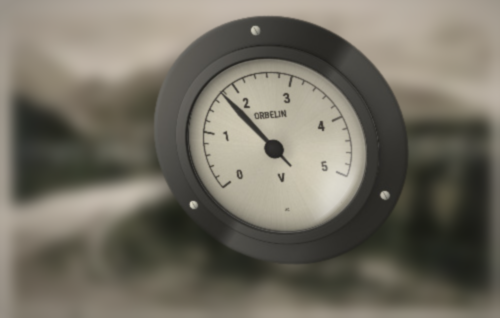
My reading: 1.8V
